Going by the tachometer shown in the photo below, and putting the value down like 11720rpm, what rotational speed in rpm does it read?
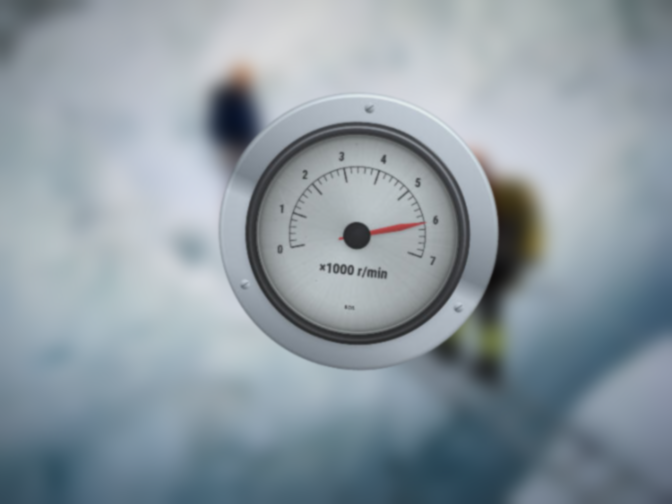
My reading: 6000rpm
